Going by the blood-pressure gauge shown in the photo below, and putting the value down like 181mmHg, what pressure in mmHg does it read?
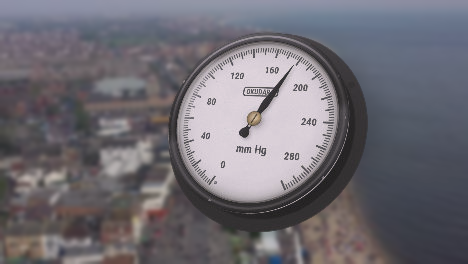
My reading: 180mmHg
